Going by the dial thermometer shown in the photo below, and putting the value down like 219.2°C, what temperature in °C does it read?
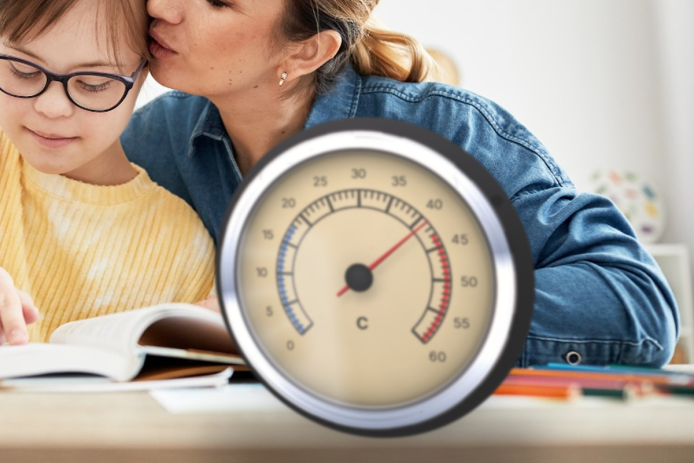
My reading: 41°C
